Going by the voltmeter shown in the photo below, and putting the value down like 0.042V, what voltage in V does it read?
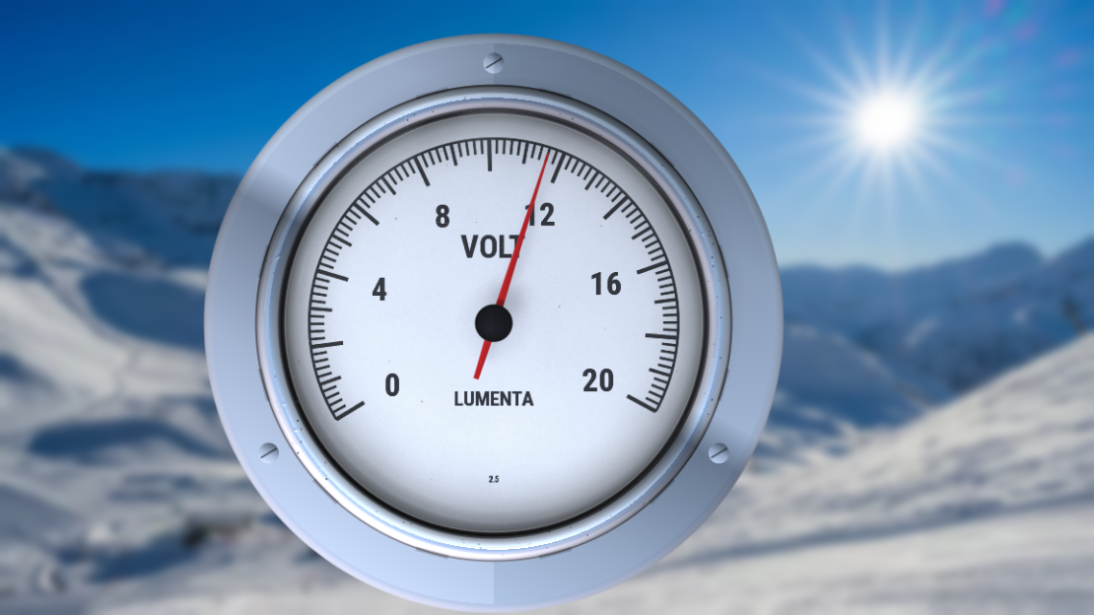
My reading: 11.6V
